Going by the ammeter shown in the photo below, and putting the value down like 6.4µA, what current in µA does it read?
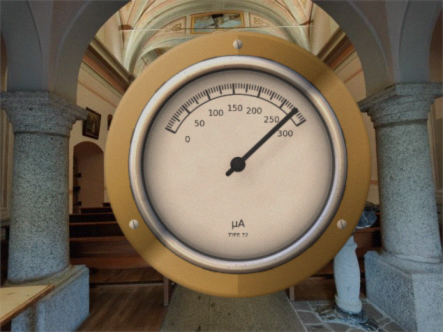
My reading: 275µA
